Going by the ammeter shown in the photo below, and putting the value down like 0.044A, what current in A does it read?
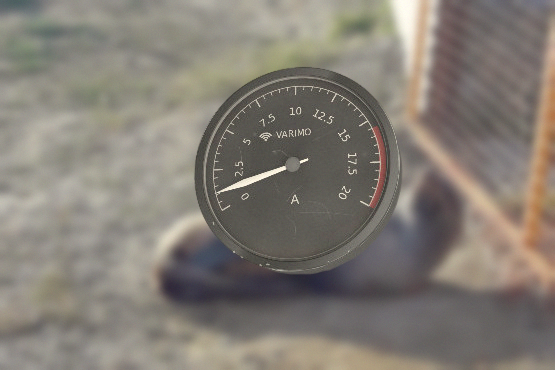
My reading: 1A
